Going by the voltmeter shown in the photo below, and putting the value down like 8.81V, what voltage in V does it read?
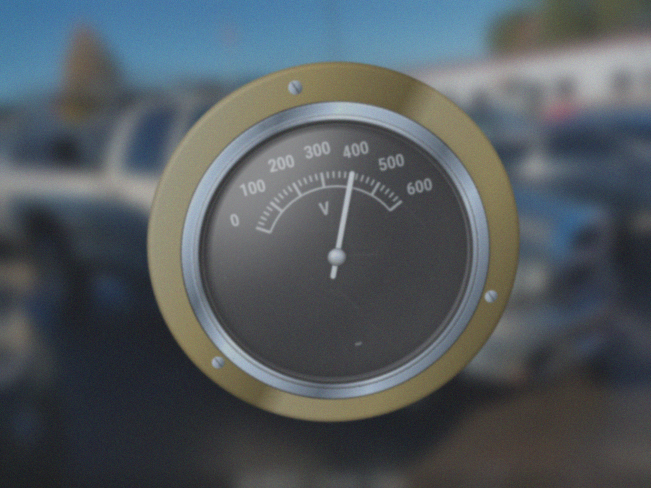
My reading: 400V
